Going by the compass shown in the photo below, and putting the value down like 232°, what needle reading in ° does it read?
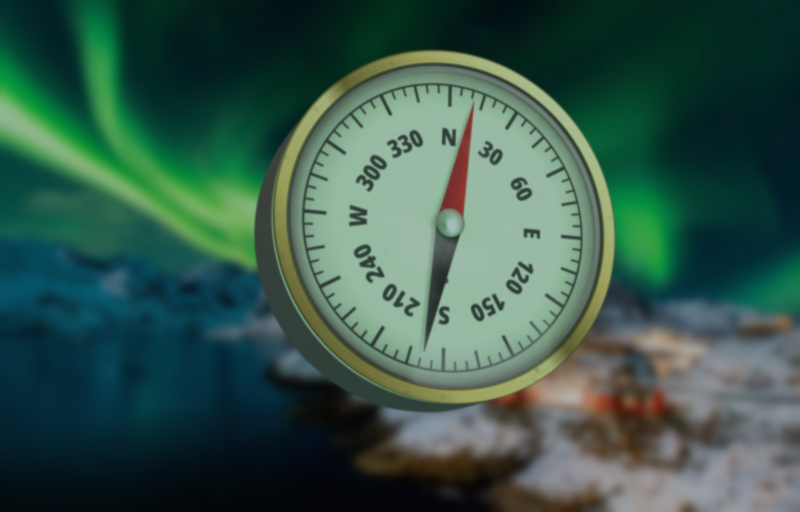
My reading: 10°
